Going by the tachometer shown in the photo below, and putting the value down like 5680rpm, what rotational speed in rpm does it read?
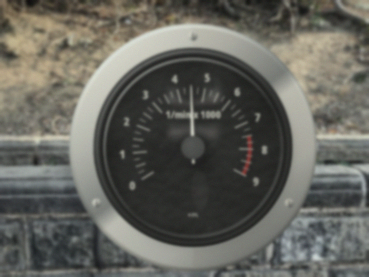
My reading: 4500rpm
